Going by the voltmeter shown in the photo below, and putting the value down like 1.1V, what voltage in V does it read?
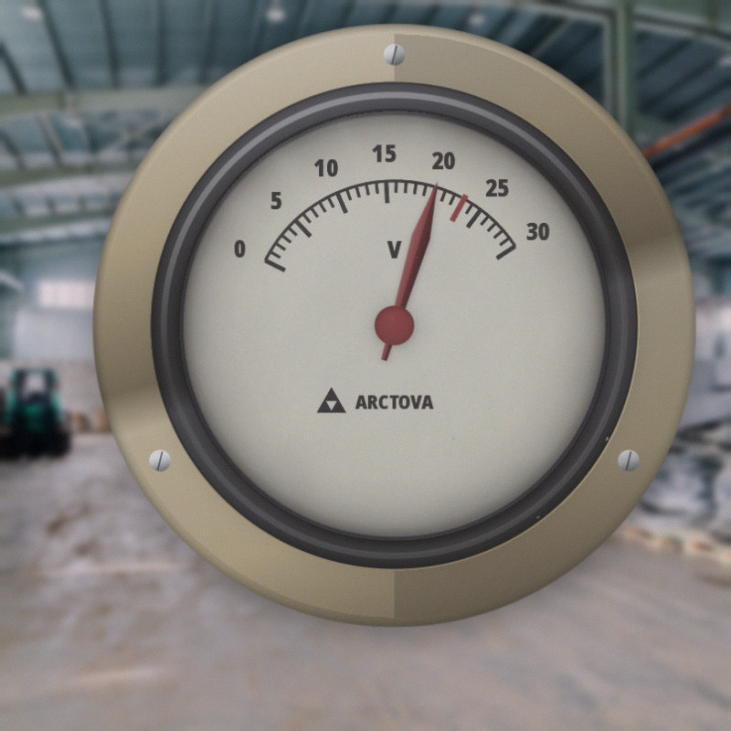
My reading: 20V
